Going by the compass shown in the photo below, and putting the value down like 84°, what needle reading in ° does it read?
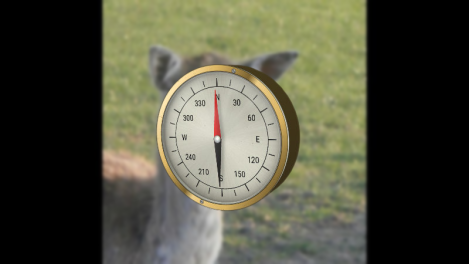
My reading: 0°
